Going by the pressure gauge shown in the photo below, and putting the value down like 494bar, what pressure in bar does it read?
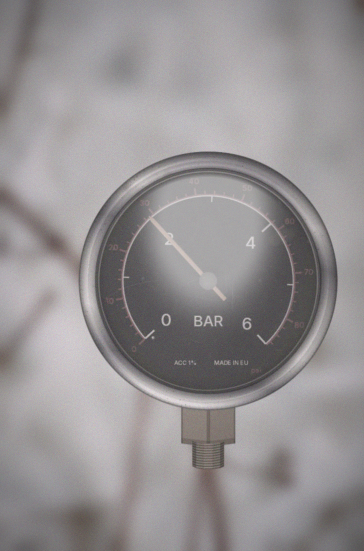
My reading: 2bar
